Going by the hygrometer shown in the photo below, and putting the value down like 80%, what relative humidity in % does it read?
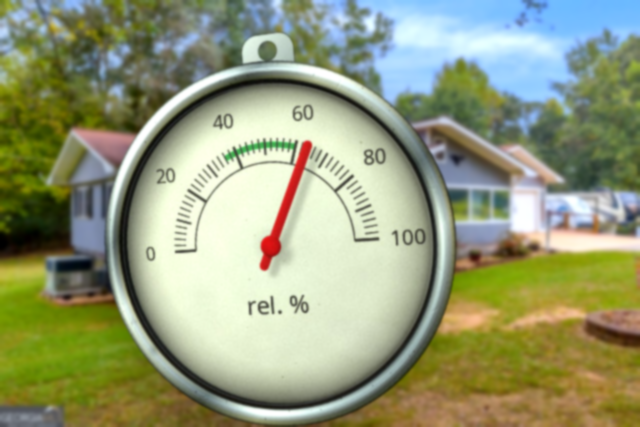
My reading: 64%
